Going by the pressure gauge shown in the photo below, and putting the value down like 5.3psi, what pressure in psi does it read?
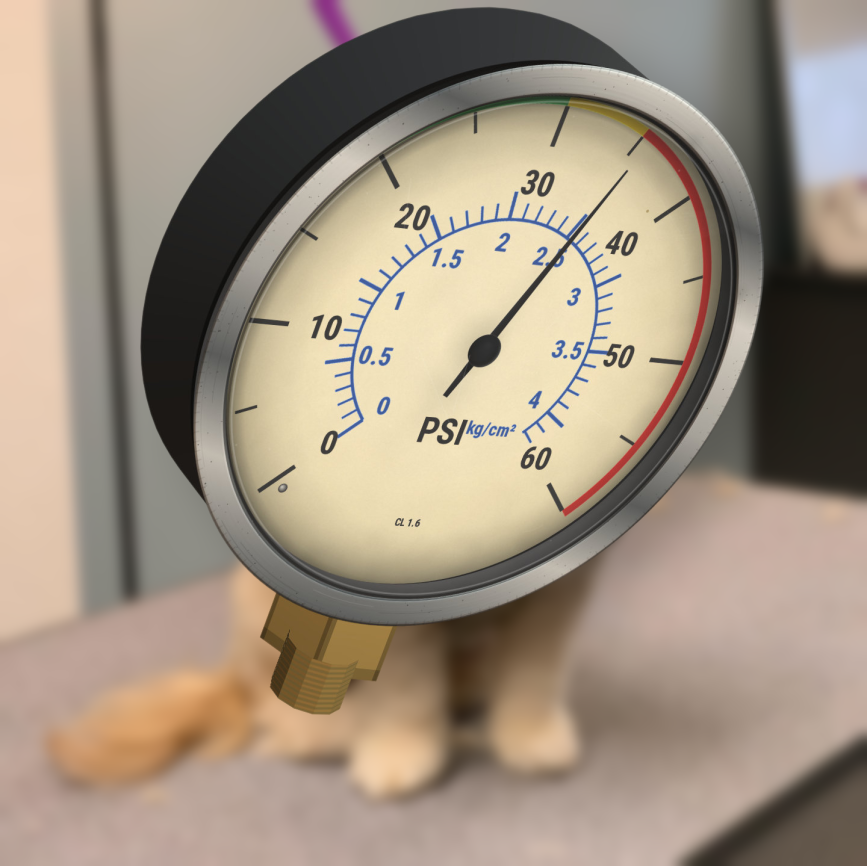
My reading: 35psi
